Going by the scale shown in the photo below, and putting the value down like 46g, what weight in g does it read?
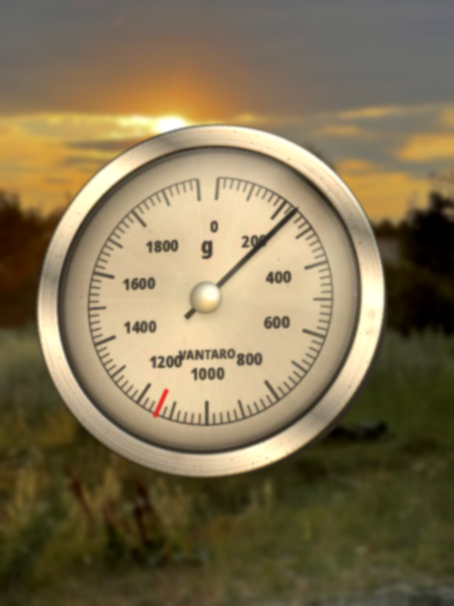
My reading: 240g
